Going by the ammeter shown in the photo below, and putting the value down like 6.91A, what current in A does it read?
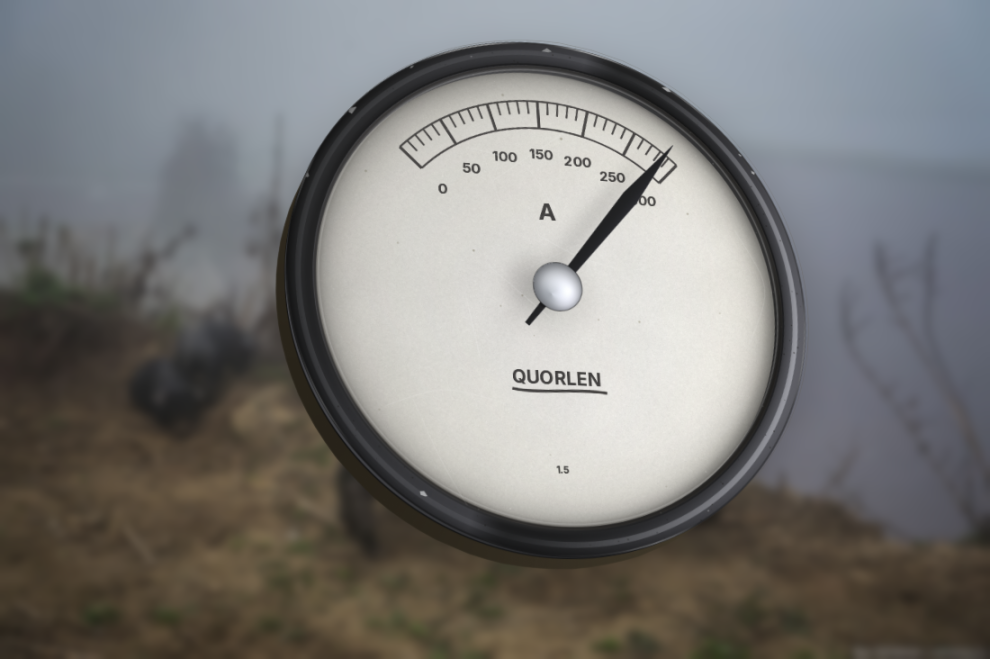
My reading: 285A
